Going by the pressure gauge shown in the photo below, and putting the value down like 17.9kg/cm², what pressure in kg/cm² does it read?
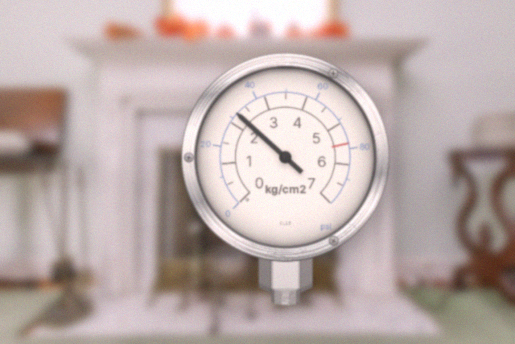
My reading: 2.25kg/cm²
